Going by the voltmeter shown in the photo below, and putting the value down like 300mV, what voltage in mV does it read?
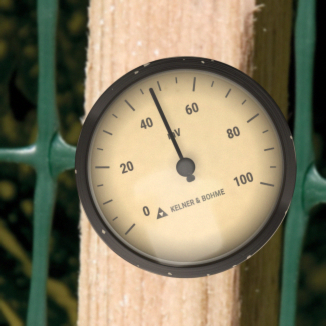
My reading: 47.5mV
